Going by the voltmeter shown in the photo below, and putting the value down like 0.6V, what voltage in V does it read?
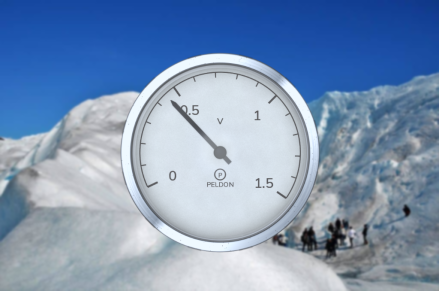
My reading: 0.45V
